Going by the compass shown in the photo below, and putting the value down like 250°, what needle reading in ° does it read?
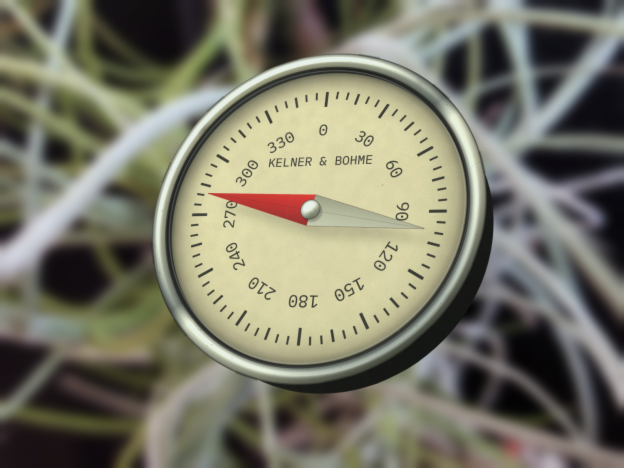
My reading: 280°
